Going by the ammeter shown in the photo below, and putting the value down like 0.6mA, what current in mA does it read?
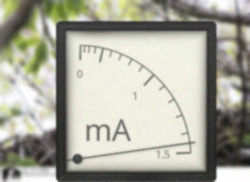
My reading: 1.45mA
